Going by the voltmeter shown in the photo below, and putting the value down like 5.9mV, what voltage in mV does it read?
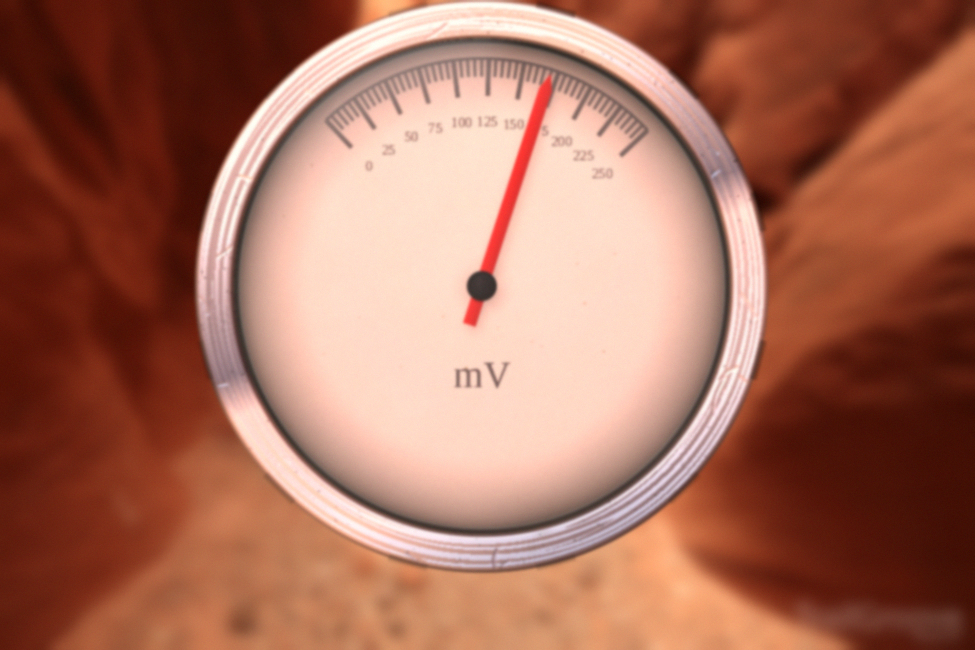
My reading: 170mV
